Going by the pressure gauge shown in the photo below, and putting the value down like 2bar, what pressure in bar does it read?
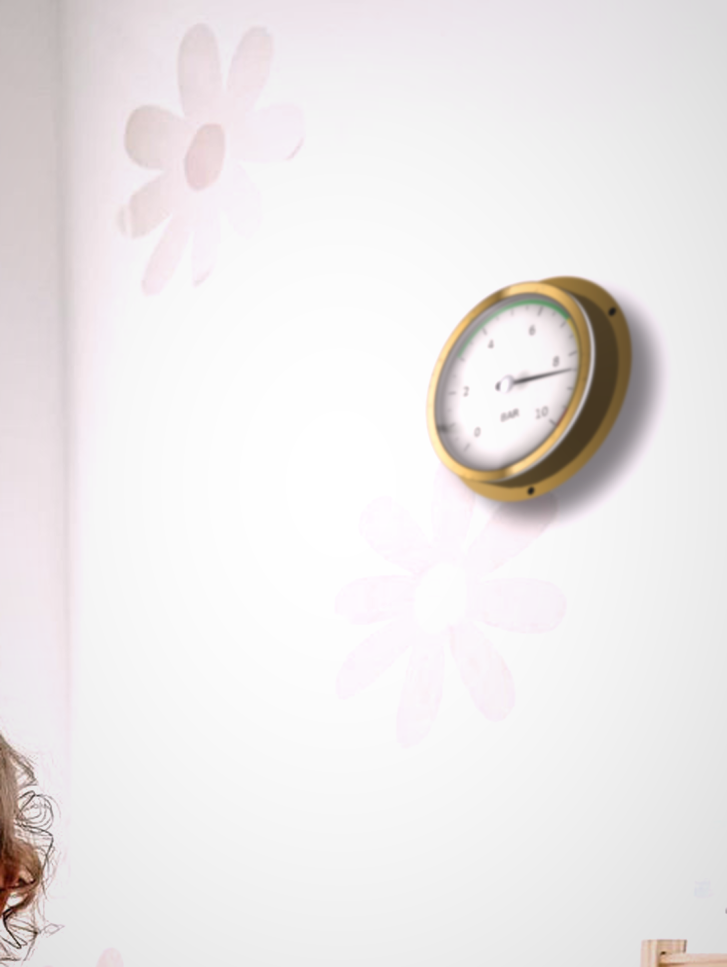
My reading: 8.5bar
